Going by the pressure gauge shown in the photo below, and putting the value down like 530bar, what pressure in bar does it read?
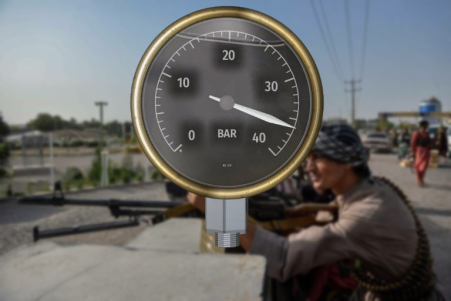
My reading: 36bar
